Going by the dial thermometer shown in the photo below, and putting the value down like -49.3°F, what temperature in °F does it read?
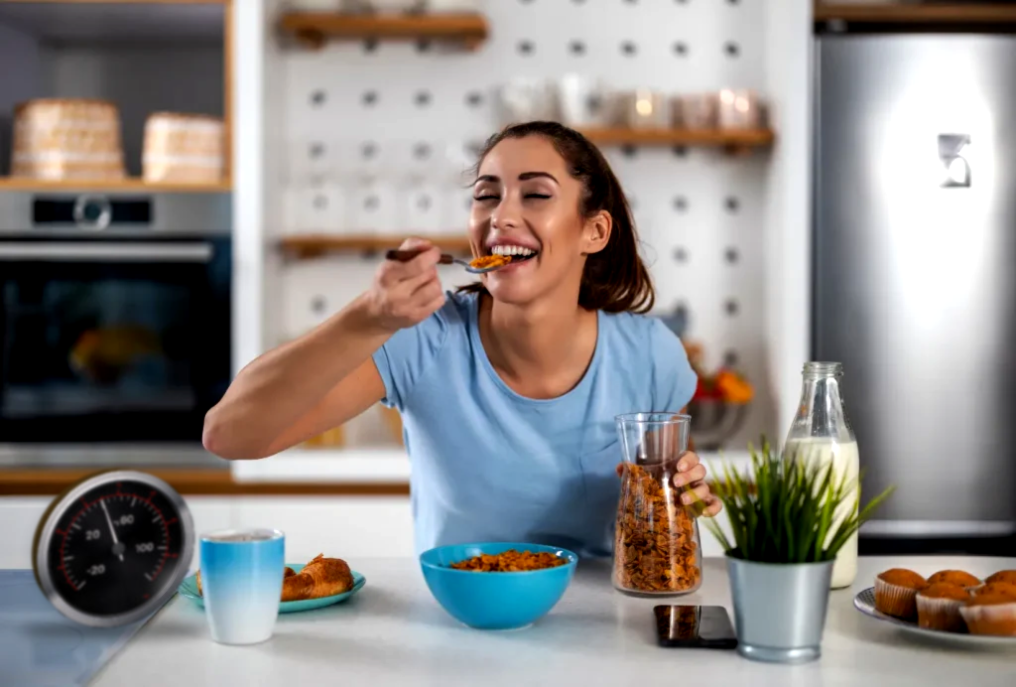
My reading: 40°F
